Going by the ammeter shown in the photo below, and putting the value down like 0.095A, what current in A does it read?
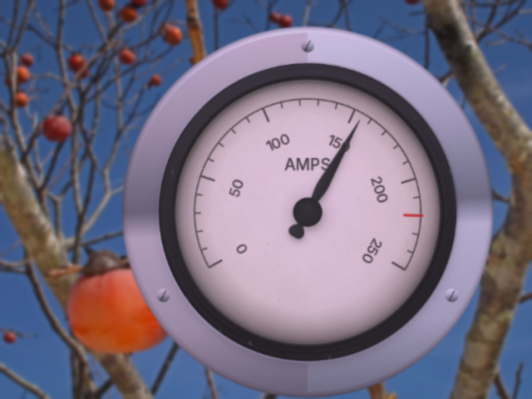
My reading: 155A
